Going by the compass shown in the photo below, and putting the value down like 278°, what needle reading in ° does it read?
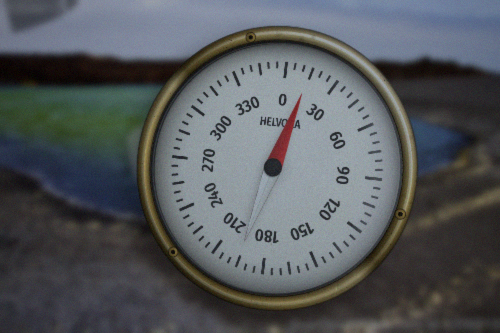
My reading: 15°
